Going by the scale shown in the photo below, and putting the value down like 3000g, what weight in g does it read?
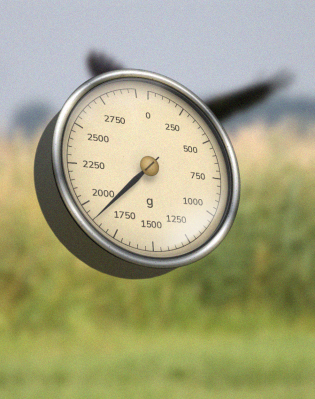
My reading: 1900g
